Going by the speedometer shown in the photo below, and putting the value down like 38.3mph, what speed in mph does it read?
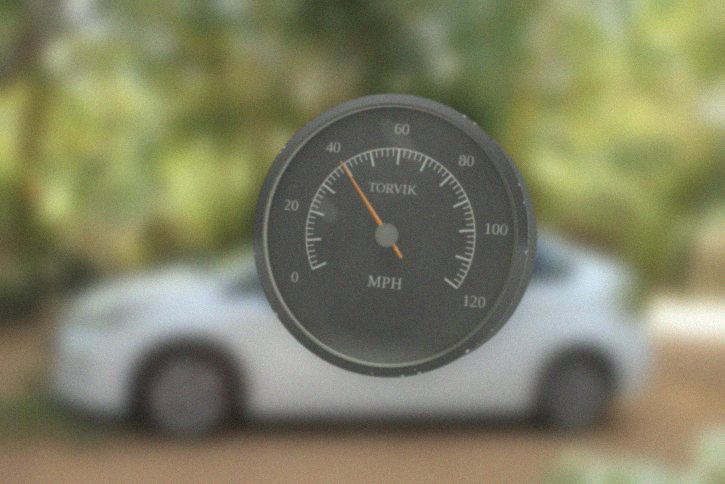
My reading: 40mph
